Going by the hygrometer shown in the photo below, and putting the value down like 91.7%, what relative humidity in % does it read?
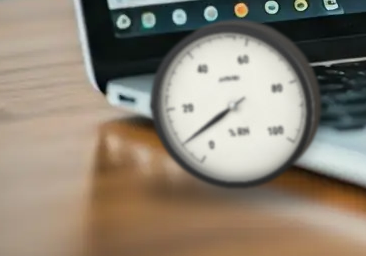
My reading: 8%
